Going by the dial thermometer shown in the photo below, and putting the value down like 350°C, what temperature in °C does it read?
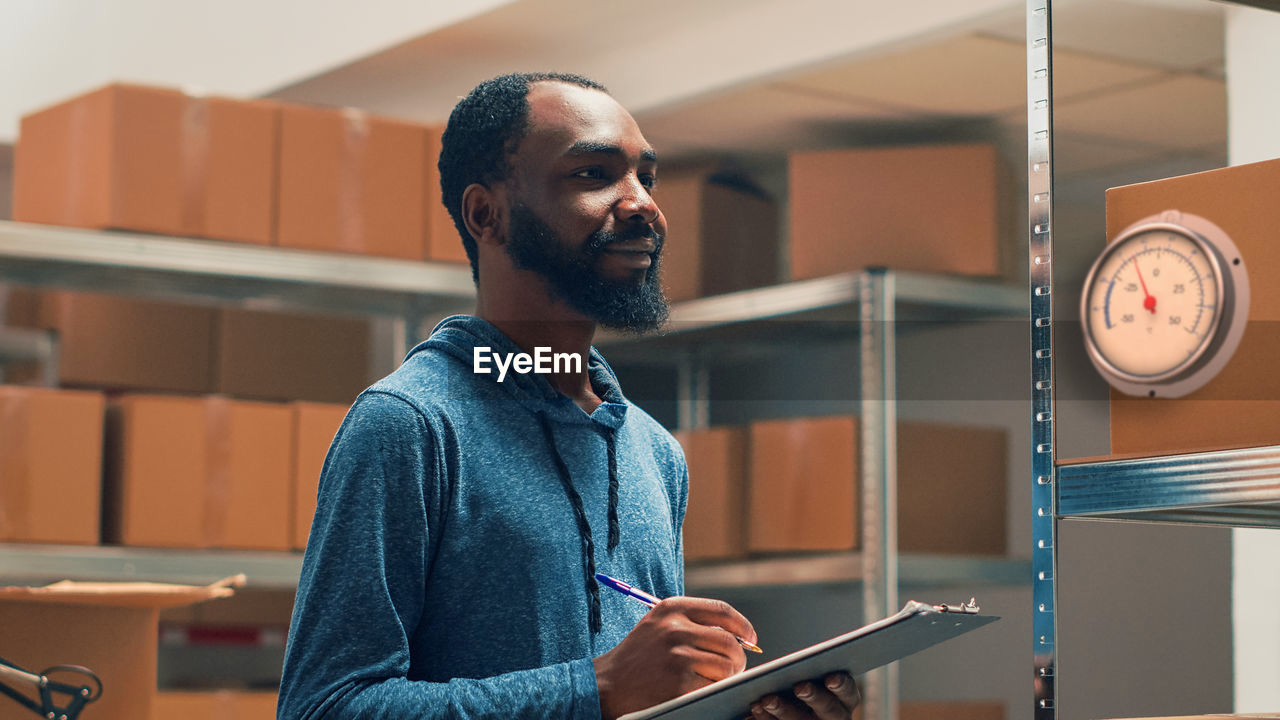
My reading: -12.5°C
